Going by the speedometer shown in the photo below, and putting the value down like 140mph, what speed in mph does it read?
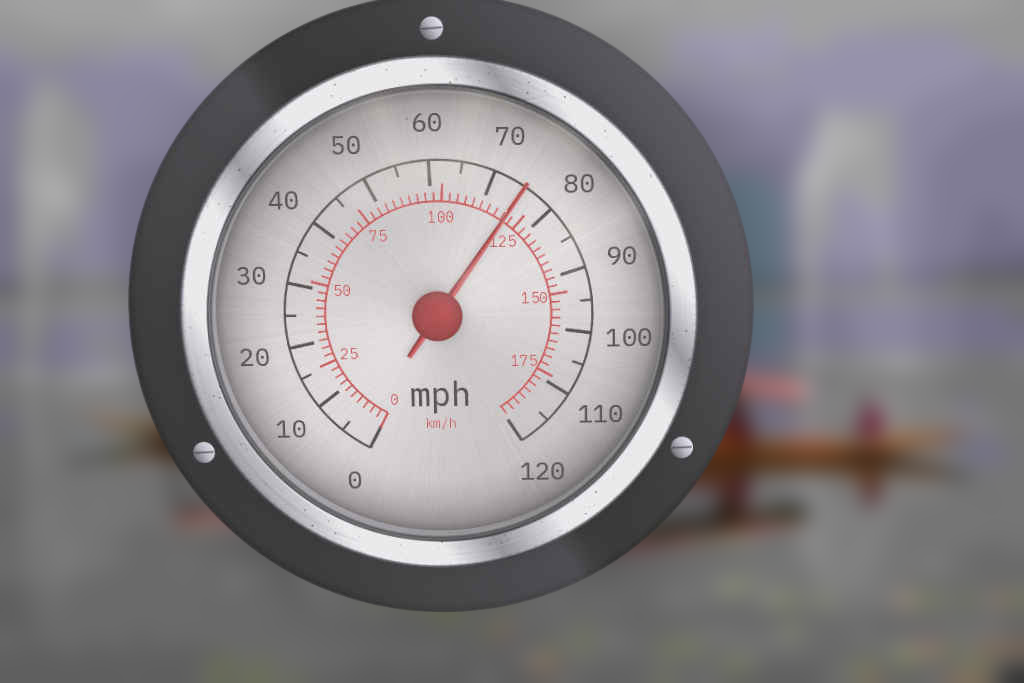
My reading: 75mph
